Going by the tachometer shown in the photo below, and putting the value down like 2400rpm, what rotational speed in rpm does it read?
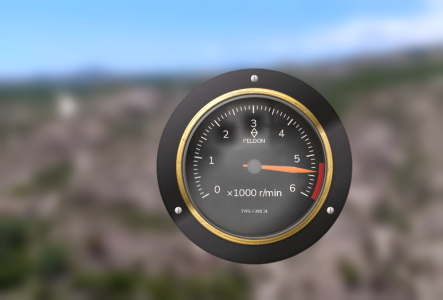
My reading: 5400rpm
